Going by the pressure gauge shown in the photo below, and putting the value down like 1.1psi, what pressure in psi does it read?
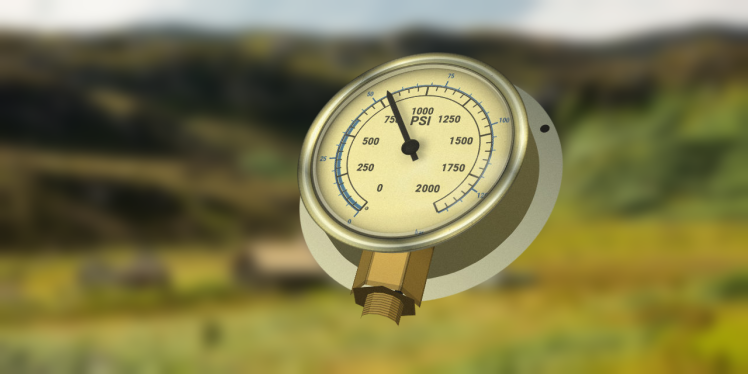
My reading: 800psi
